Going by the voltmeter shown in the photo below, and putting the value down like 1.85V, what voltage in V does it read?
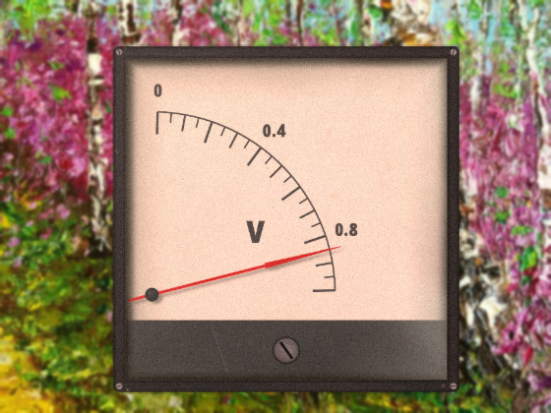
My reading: 0.85V
